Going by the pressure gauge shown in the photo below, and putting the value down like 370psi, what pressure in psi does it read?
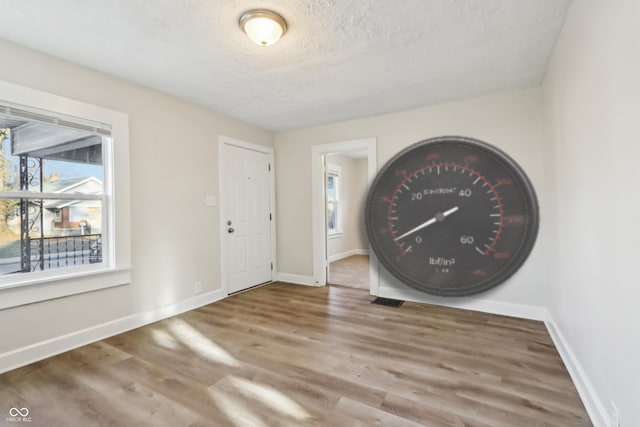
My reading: 4psi
